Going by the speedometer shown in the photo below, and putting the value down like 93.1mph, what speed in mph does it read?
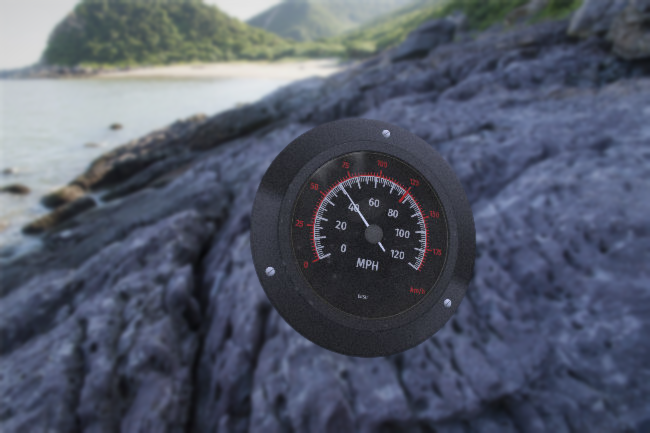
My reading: 40mph
